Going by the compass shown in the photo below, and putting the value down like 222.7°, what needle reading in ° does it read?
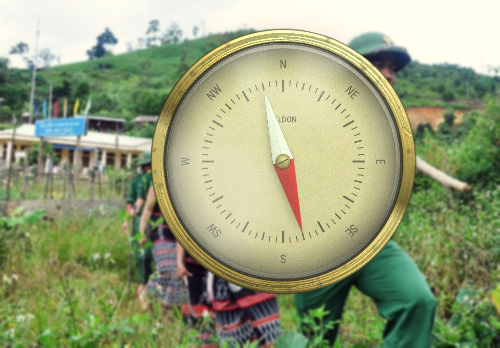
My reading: 165°
